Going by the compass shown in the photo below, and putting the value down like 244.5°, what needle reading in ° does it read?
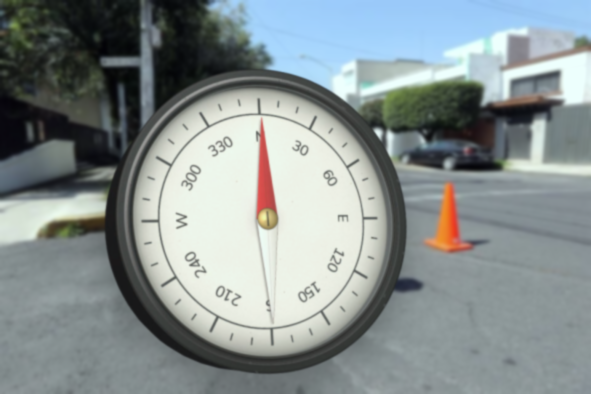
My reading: 0°
